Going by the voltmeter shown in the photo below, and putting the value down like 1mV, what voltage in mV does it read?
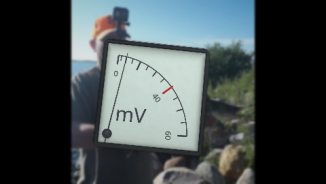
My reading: 10mV
